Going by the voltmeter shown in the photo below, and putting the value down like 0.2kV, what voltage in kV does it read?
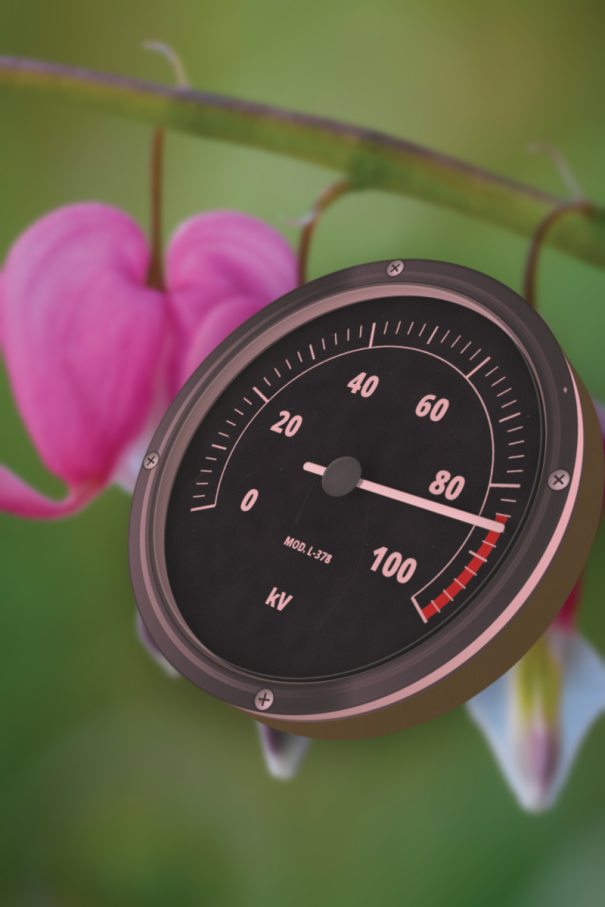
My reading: 86kV
